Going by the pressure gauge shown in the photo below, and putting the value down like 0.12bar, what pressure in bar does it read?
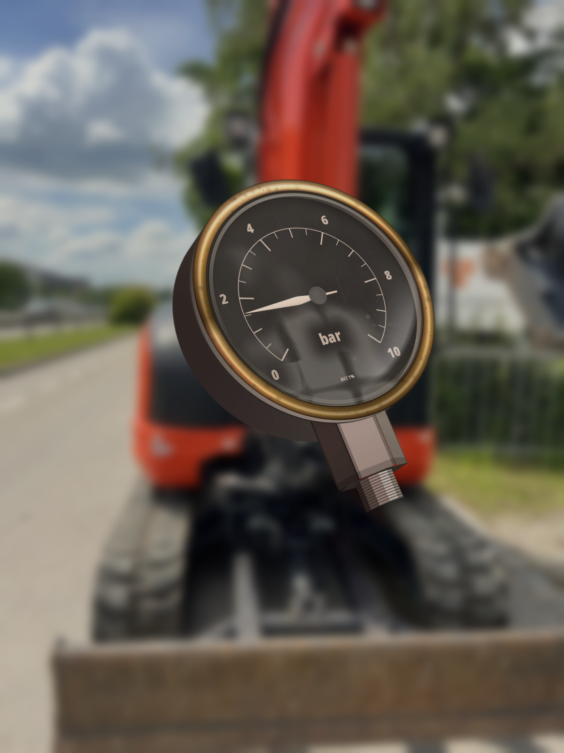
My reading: 1.5bar
